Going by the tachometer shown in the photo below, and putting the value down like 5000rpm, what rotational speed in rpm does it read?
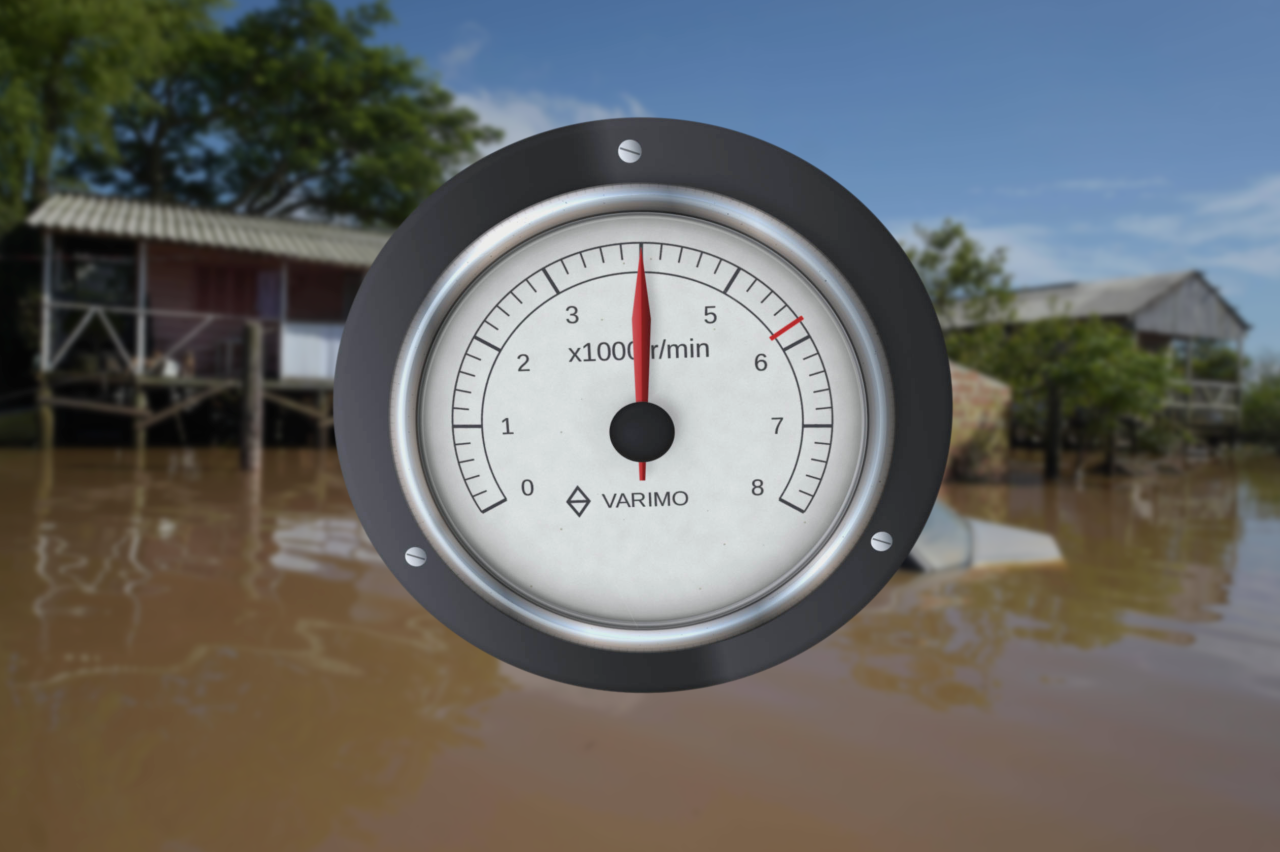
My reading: 4000rpm
